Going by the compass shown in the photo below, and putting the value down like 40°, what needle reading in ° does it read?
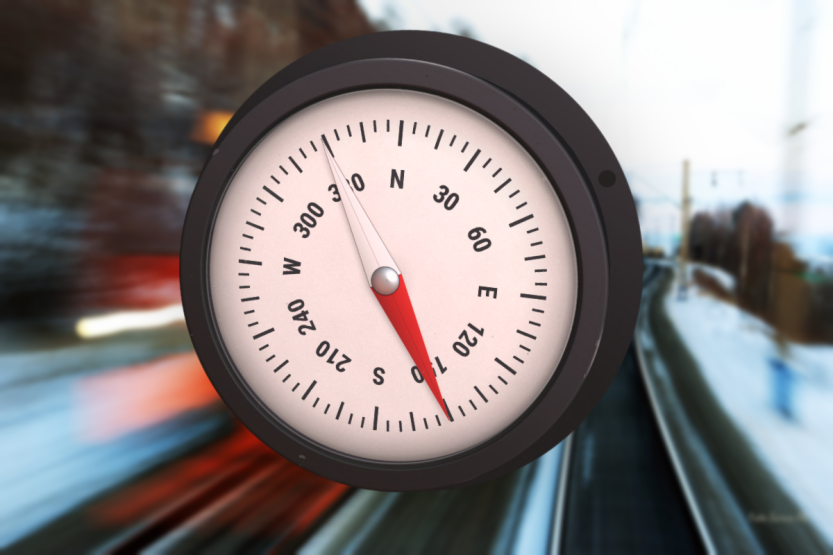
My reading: 150°
